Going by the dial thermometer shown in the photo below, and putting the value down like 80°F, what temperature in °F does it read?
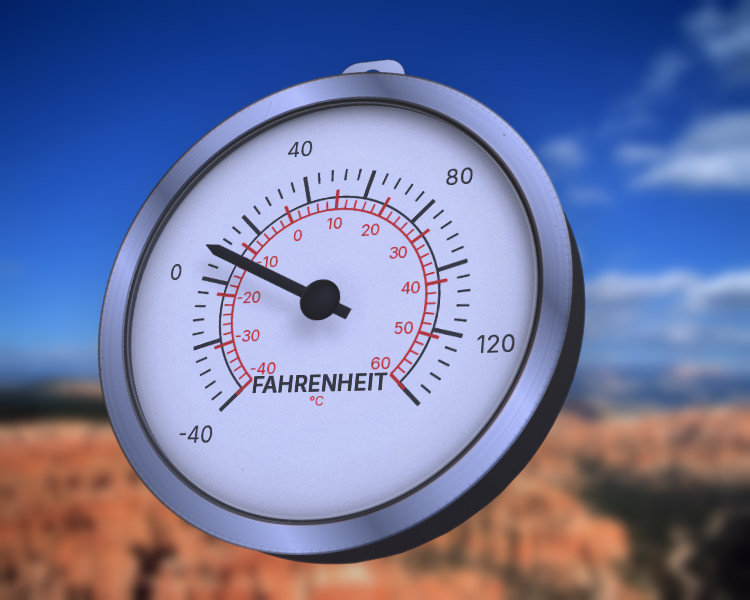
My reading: 8°F
